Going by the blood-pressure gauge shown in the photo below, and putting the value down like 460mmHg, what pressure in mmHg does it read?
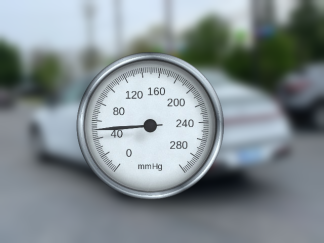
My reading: 50mmHg
